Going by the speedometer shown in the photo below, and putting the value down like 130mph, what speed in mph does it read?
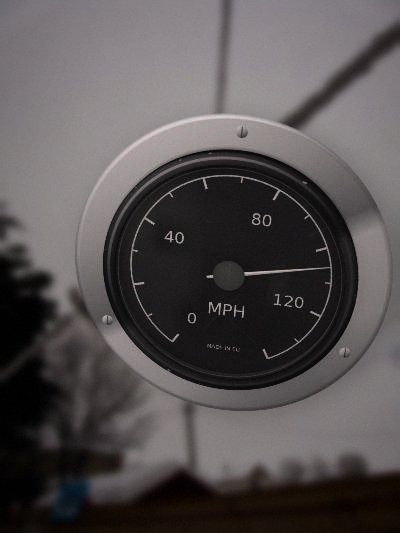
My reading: 105mph
